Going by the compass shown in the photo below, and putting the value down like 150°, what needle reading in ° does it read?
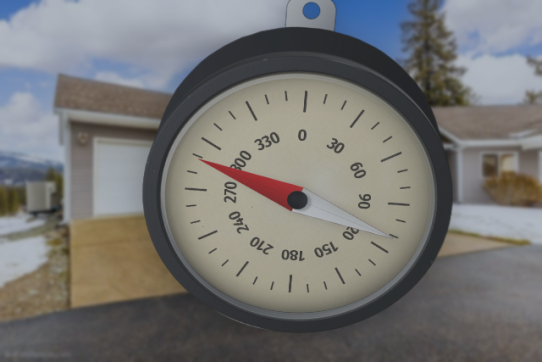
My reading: 290°
